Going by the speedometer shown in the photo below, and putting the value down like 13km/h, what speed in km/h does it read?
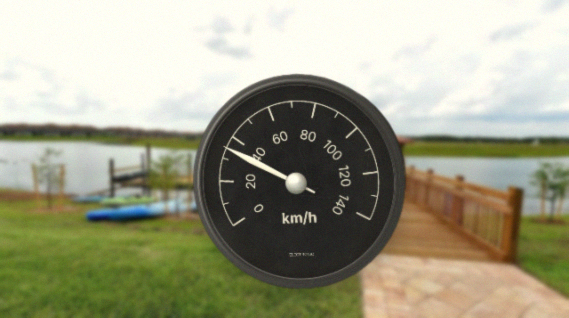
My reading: 35km/h
